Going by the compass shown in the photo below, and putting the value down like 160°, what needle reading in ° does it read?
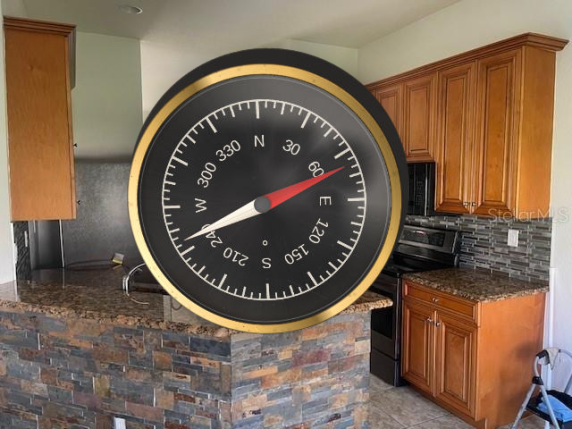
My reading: 67.5°
